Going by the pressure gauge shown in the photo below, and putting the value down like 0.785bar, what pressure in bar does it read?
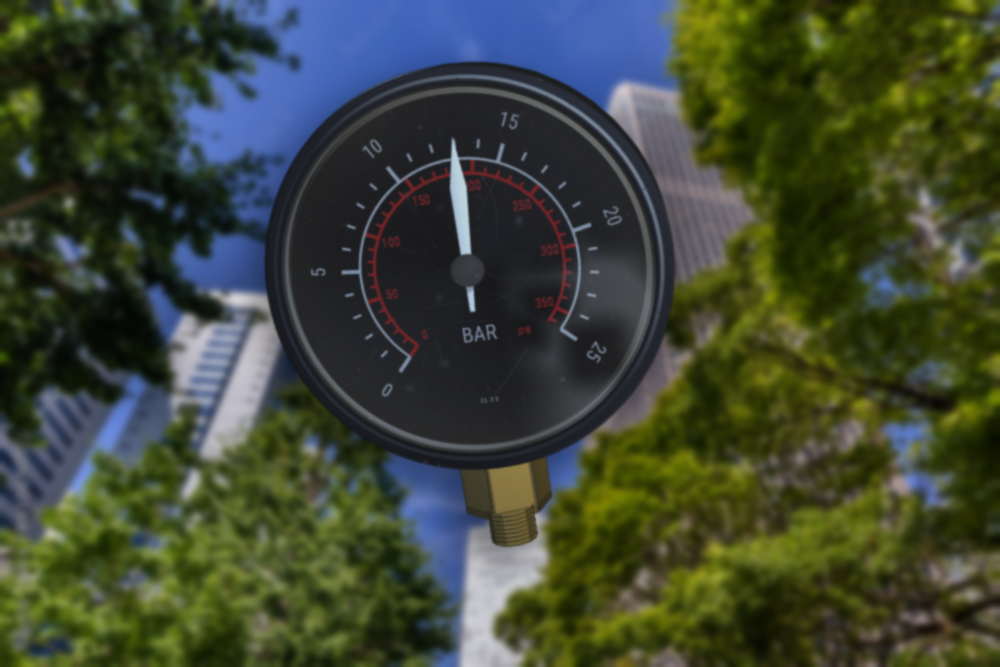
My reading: 13bar
